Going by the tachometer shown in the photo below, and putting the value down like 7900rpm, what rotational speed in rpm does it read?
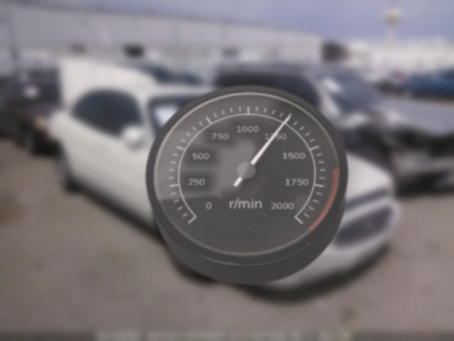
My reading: 1250rpm
